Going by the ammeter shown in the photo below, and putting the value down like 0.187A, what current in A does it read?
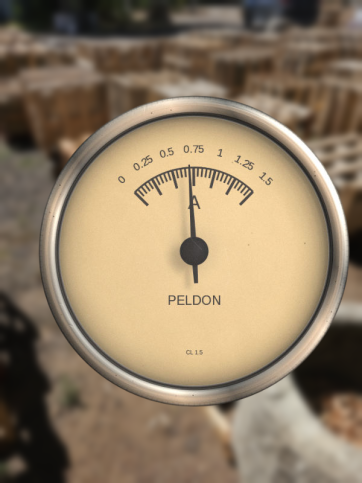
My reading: 0.7A
